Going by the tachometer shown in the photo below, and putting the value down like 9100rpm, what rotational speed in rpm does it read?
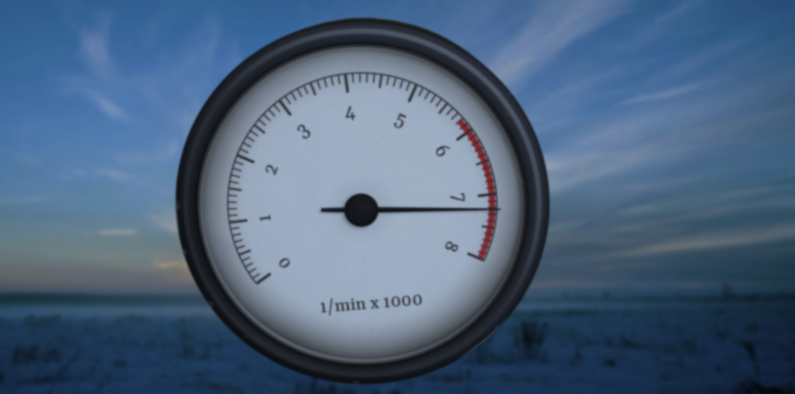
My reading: 7200rpm
